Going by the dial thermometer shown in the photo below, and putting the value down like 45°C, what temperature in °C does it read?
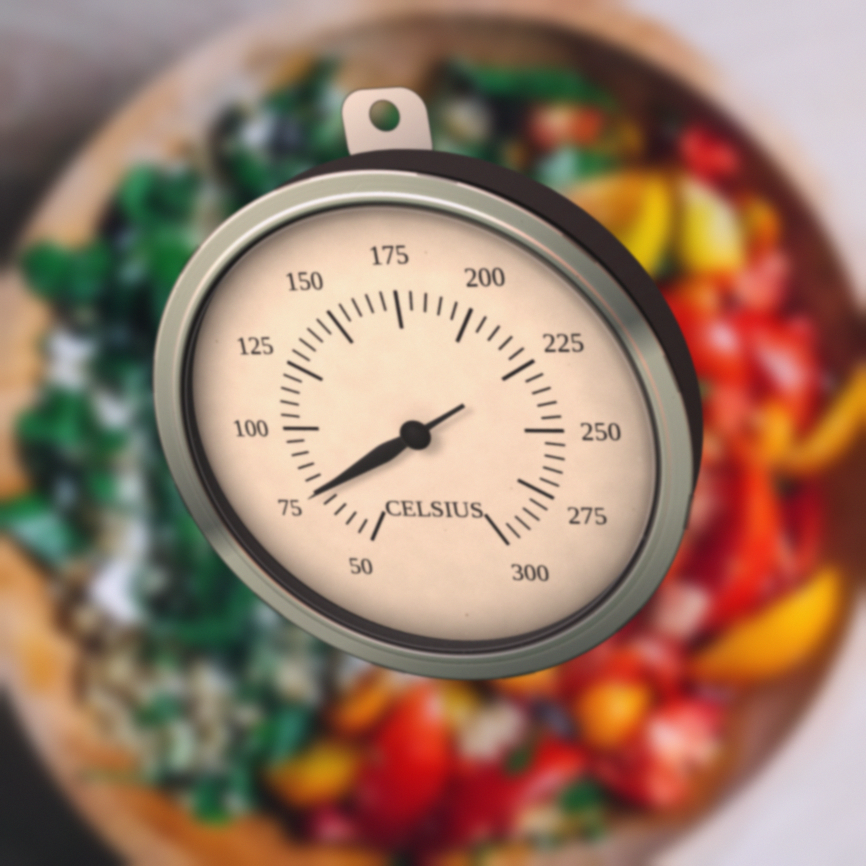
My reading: 75°C
